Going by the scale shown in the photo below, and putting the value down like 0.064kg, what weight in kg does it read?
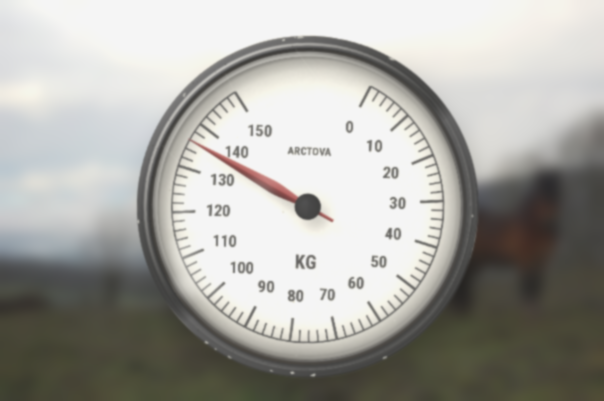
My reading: 136kg
